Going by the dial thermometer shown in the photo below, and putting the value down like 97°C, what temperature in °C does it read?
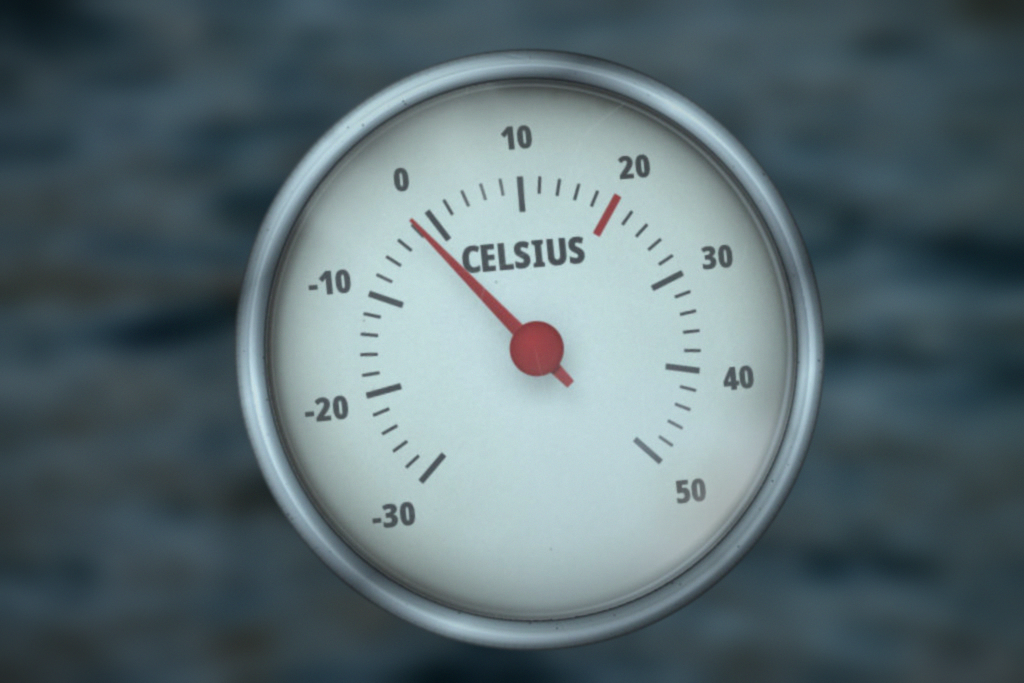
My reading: -2°C
